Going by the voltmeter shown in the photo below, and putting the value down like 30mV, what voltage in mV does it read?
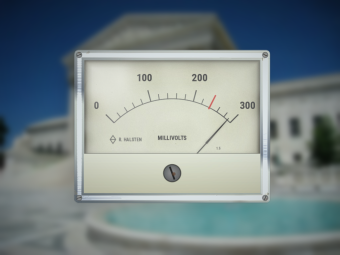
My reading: 290mV
